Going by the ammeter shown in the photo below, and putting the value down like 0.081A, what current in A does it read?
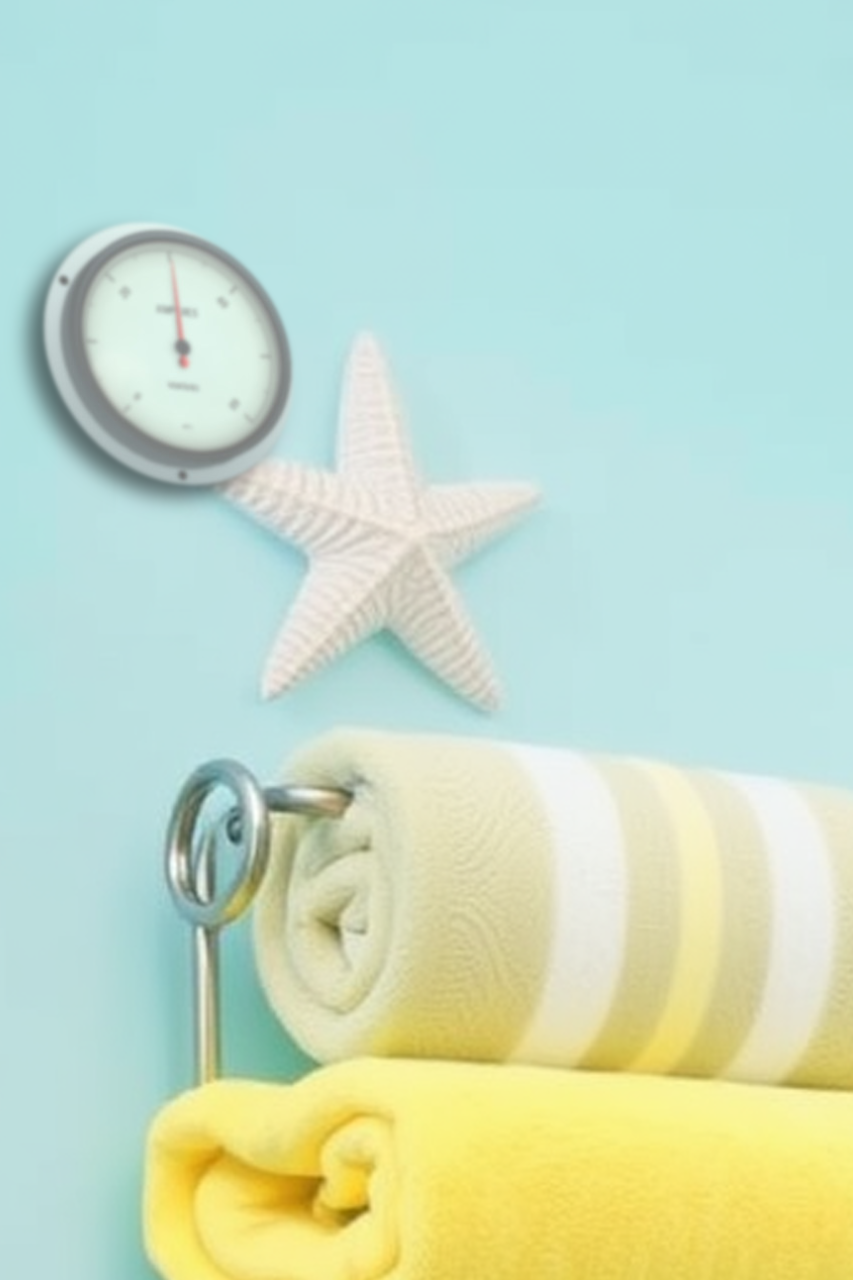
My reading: 30A
